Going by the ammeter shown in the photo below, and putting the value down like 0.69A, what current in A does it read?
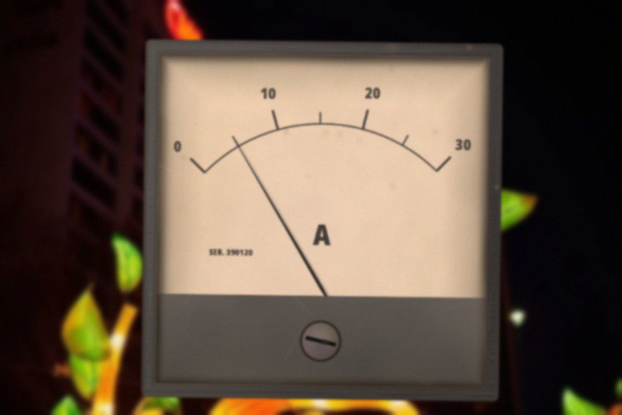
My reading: 5A
